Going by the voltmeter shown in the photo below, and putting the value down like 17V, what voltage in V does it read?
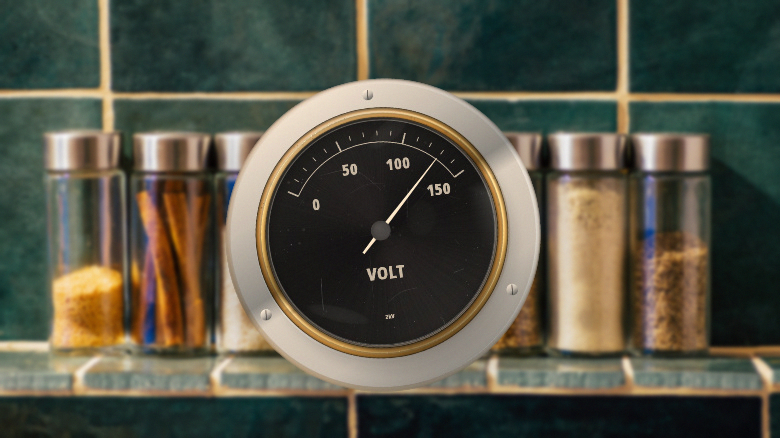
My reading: 130V
